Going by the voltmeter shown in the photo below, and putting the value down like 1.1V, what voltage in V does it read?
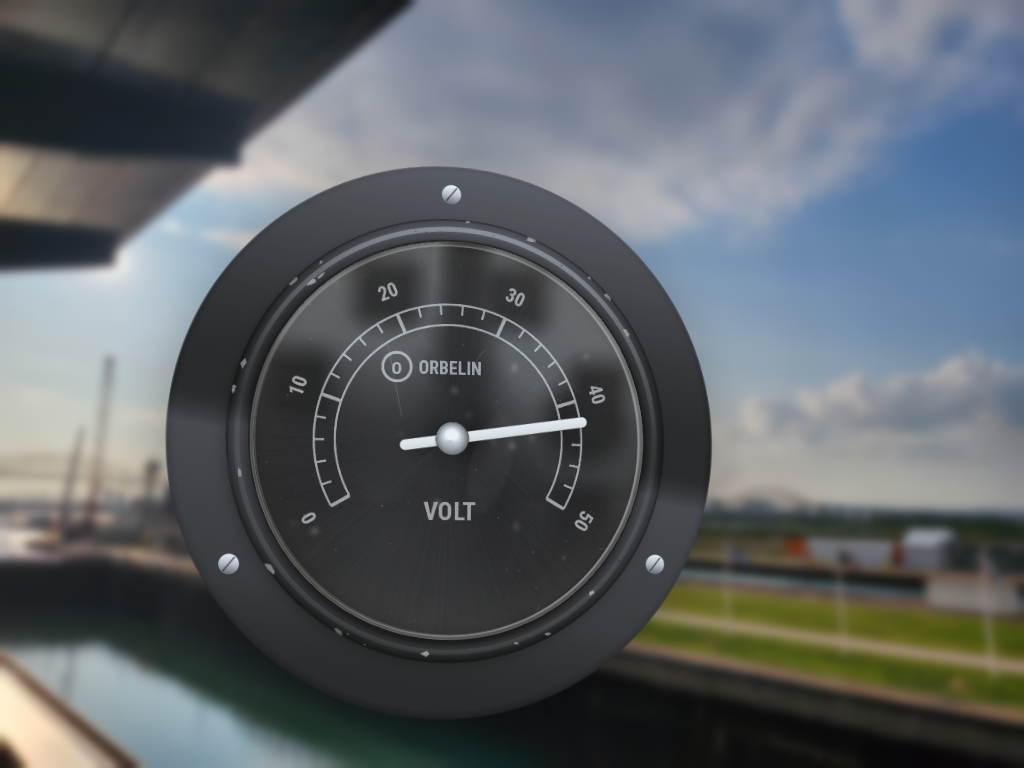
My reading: 42V
